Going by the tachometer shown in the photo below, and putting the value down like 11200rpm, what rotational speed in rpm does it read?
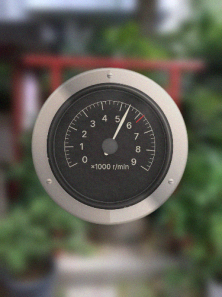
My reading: 5400rpm
